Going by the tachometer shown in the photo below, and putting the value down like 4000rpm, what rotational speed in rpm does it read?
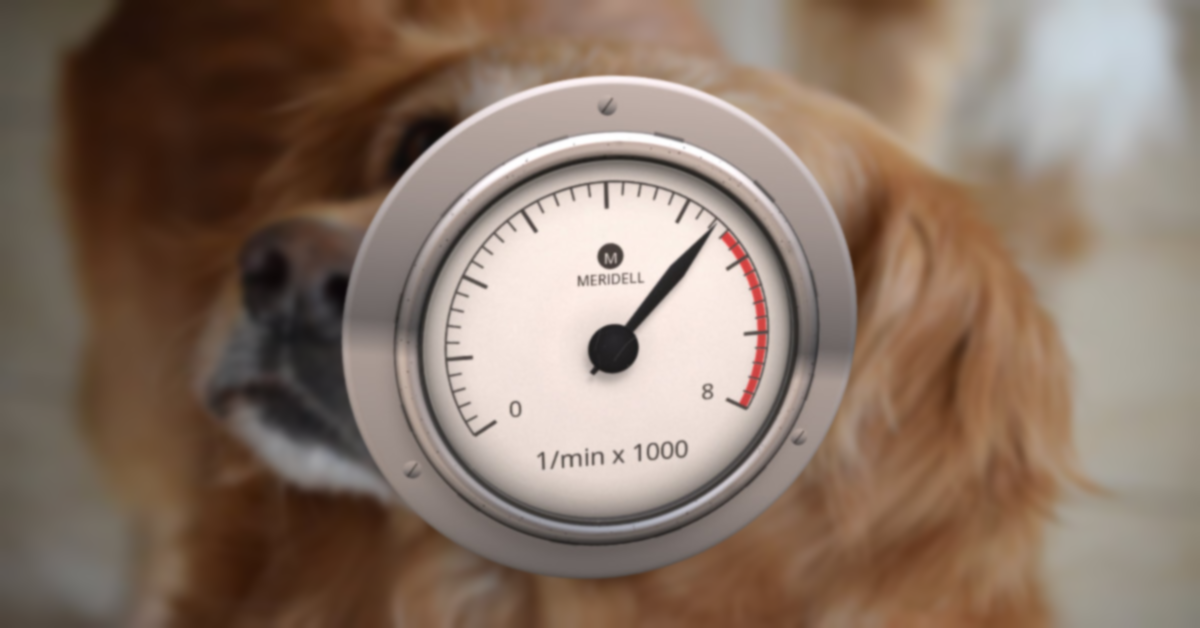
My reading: 5400rpm
